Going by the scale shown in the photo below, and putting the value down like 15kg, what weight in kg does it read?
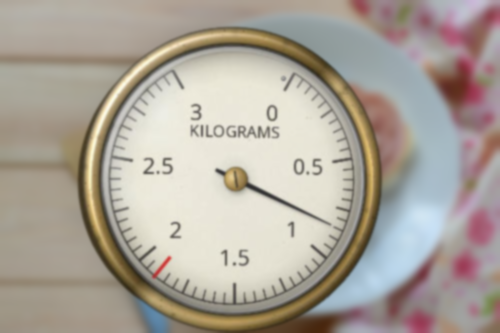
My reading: 0.85kg
